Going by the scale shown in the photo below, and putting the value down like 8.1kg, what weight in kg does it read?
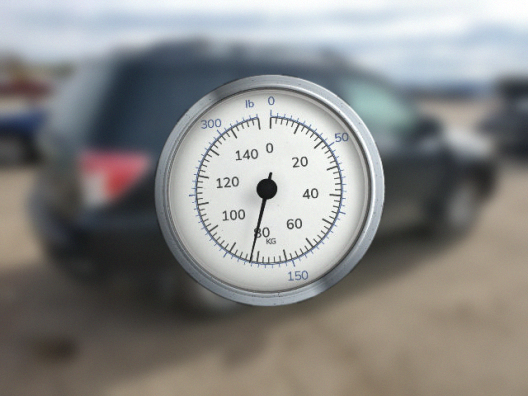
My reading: 82kg
